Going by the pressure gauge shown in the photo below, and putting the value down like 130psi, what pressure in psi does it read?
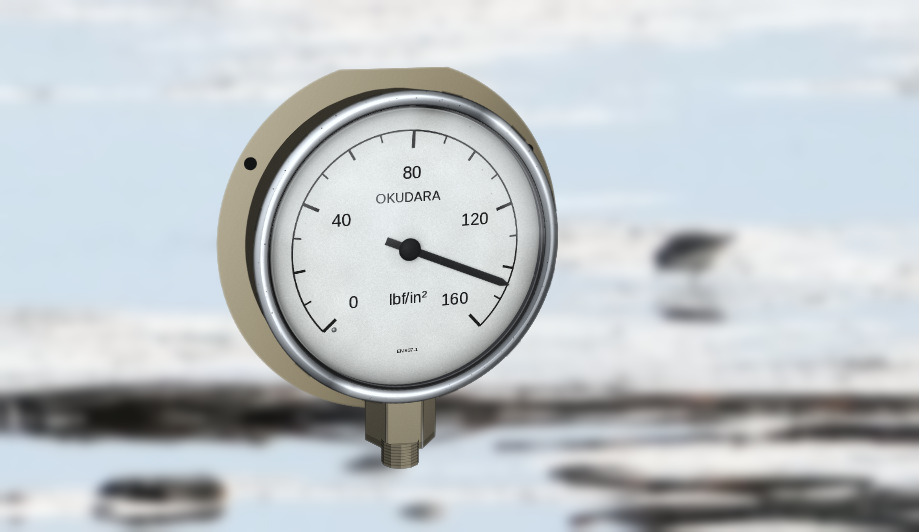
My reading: 145psi
